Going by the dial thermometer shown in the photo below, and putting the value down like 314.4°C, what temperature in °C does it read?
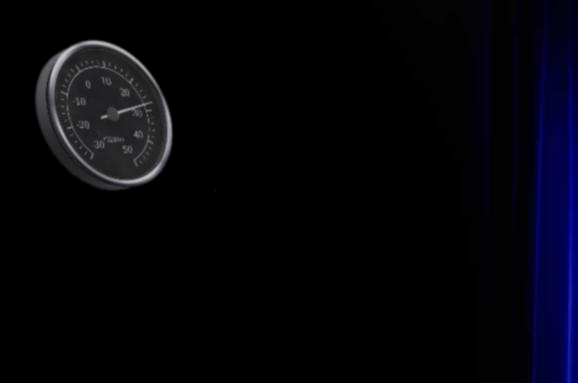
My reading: 28°C
